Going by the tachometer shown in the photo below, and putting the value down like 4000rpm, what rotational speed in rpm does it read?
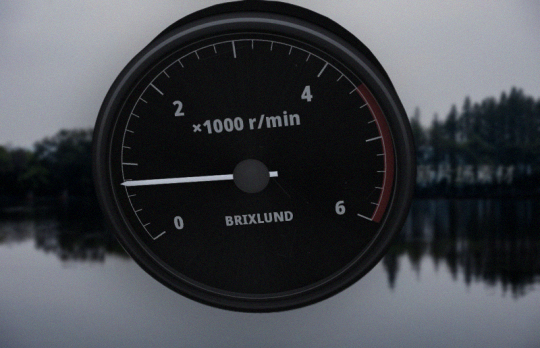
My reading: 800rpm
